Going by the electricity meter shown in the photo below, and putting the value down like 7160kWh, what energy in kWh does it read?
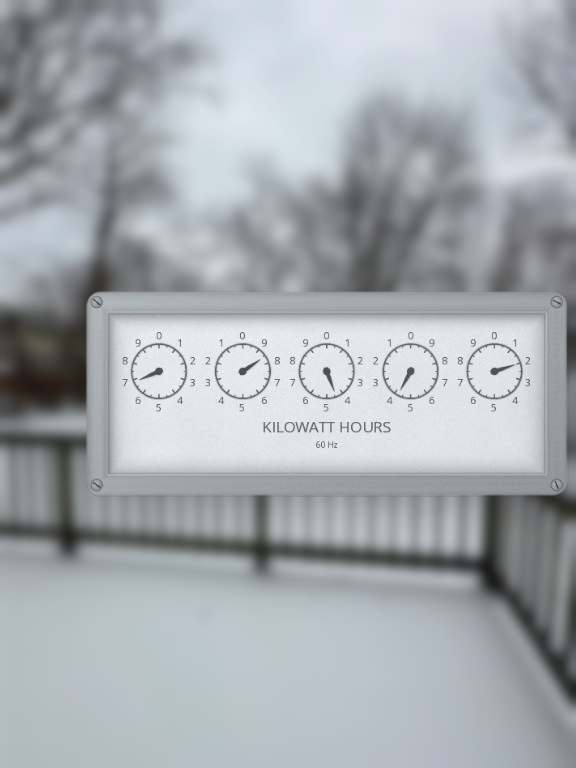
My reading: 68442kWh
